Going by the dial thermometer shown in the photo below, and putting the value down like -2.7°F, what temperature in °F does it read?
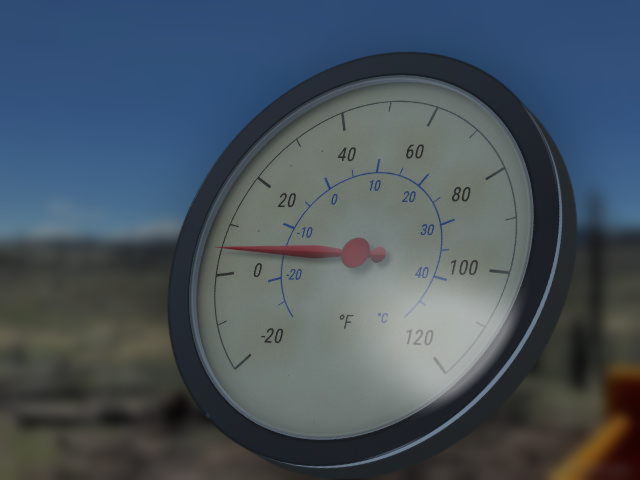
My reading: 5°F
